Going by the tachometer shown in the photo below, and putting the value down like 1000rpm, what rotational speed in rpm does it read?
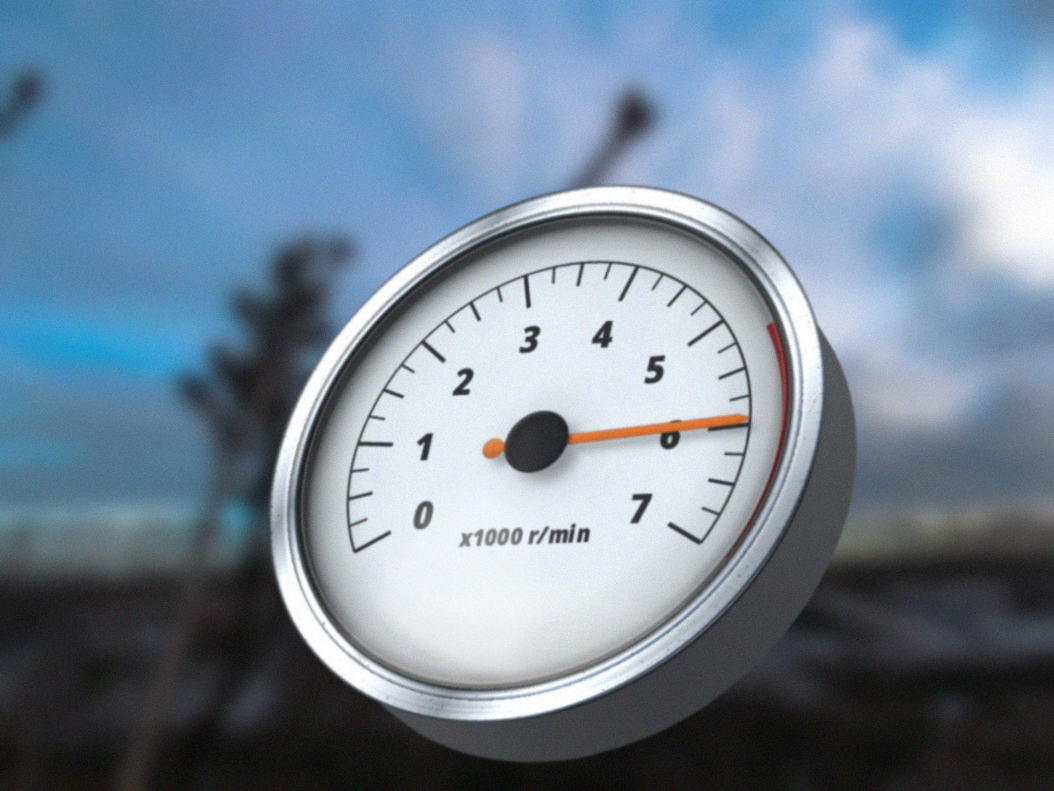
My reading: 6000rpm
